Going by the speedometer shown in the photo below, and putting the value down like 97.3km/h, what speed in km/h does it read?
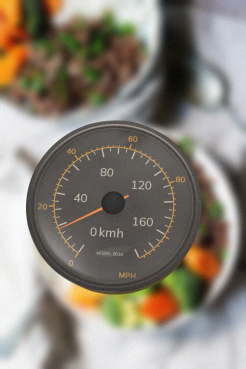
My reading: 17.5km/h
